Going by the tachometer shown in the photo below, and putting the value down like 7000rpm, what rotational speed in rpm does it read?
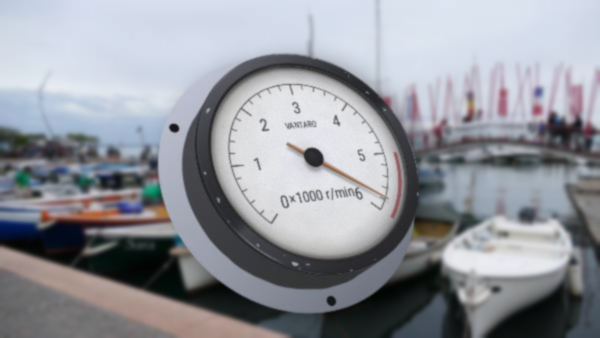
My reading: 5800rpm
